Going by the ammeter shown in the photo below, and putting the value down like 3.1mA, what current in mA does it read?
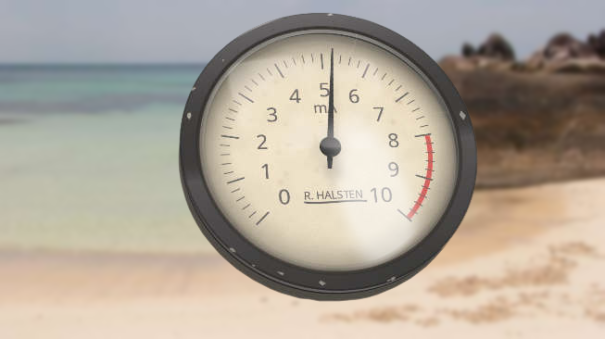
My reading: 5.2mA
